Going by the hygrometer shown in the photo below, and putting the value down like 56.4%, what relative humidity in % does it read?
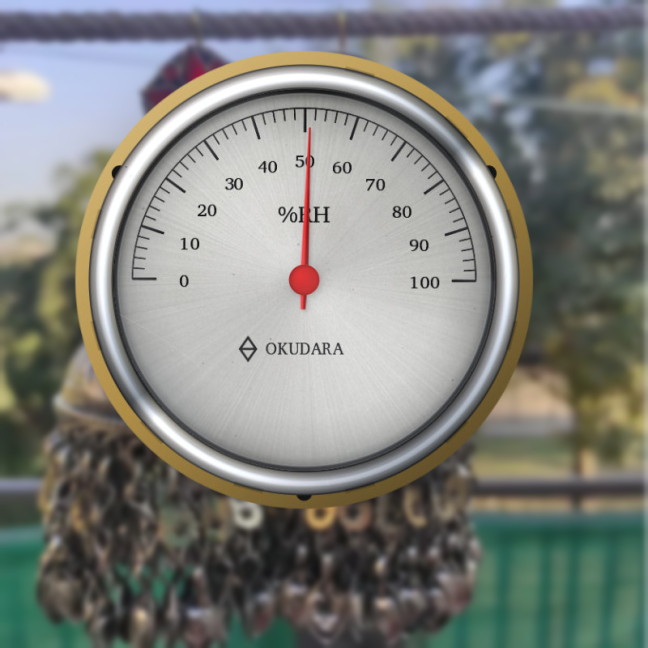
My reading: 51%
